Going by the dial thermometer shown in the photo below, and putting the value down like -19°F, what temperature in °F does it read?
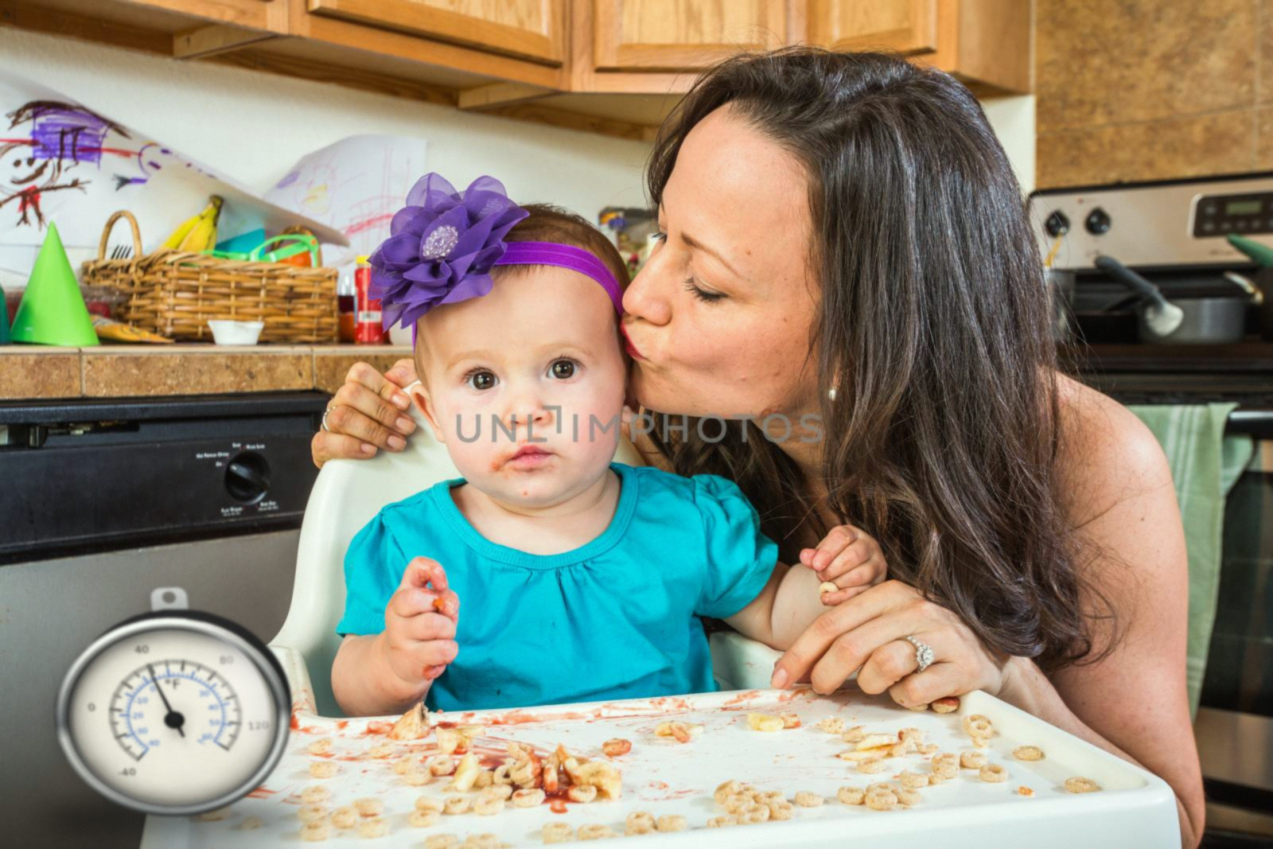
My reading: 40°F
